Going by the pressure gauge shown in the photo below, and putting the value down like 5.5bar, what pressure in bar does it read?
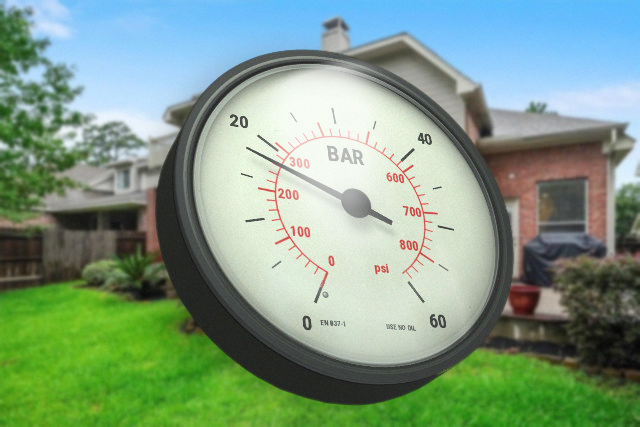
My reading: 17.5bar
